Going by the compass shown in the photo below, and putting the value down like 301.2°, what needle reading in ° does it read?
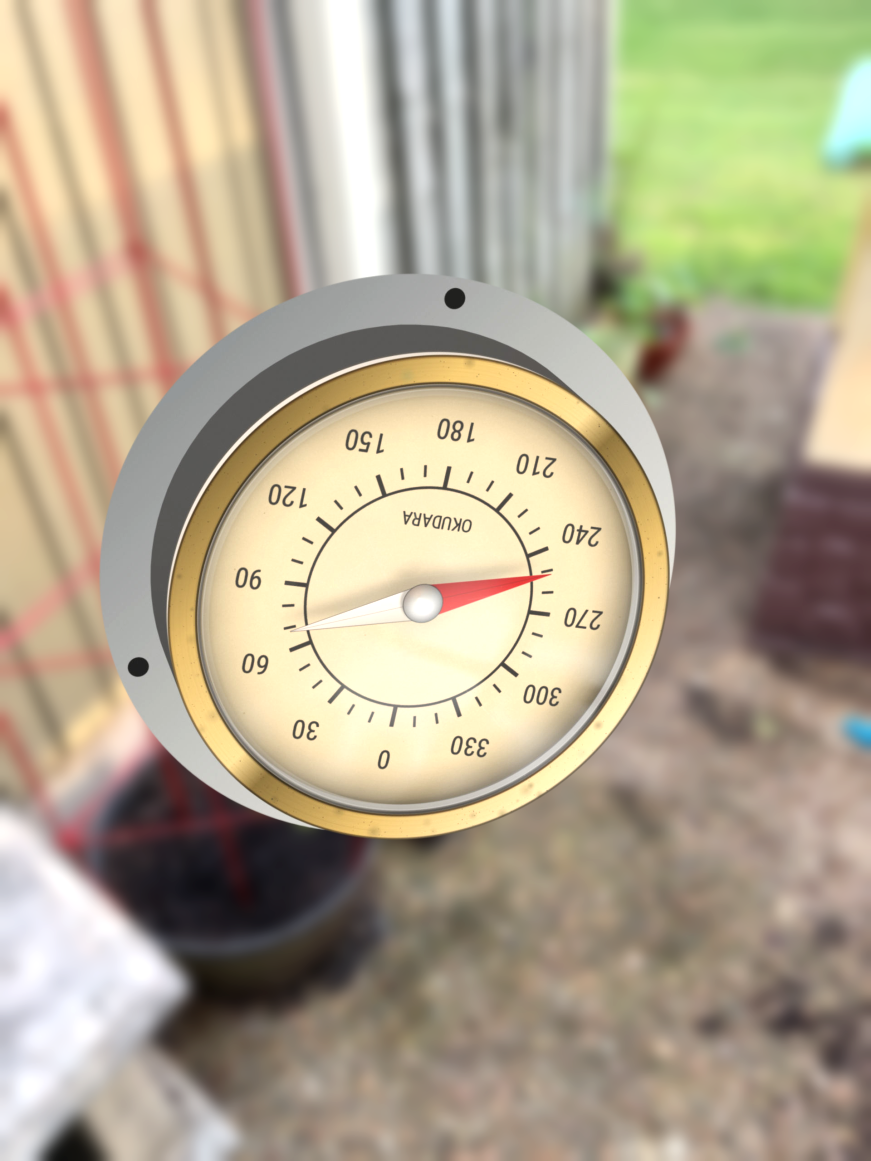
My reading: 250°
